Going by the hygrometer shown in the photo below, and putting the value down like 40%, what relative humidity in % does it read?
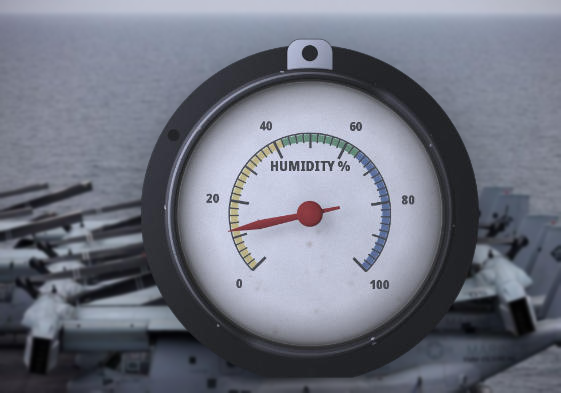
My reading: 12%
